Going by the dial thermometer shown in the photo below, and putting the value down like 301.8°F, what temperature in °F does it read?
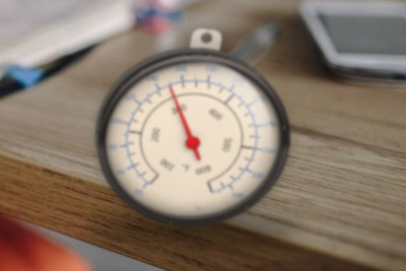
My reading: 300°F
